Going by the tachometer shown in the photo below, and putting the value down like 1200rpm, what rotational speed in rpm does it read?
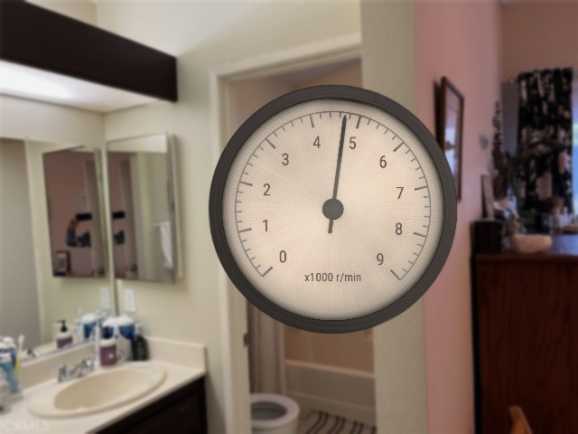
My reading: 4700rpm
